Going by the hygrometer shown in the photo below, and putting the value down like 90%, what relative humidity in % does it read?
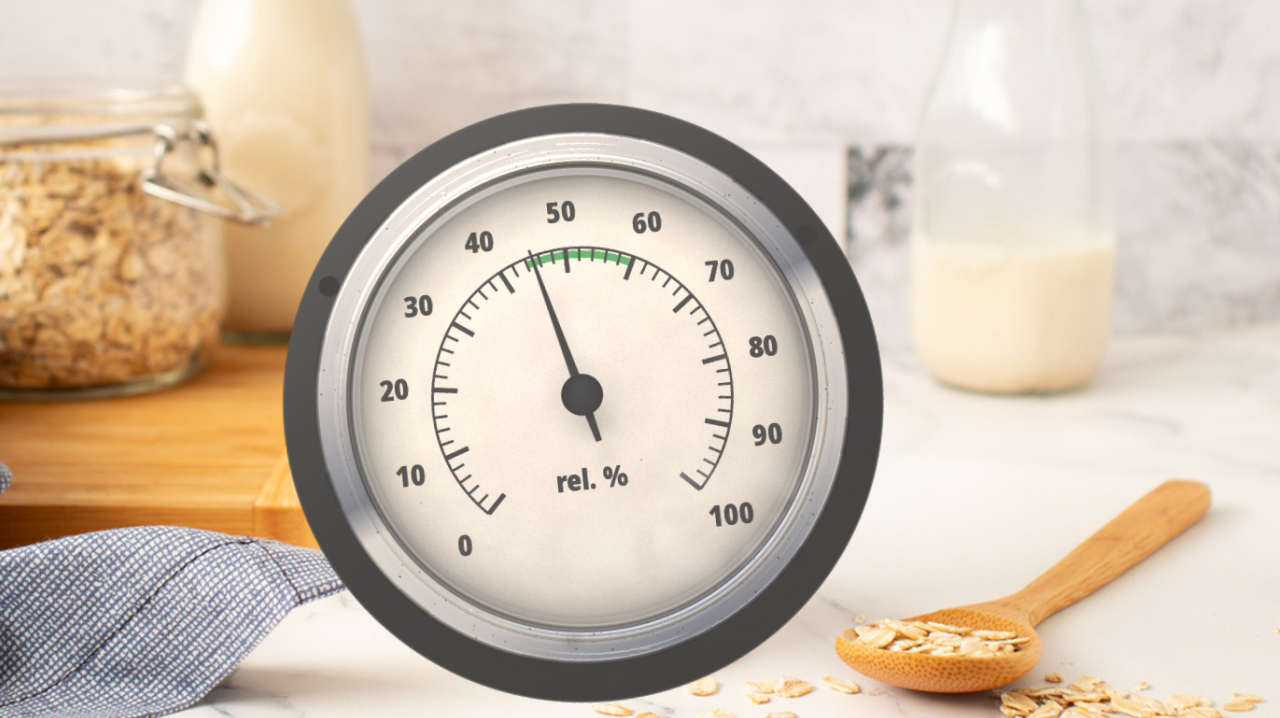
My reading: 45%
